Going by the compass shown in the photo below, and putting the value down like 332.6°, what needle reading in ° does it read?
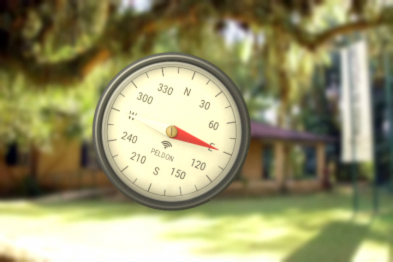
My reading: 90°
